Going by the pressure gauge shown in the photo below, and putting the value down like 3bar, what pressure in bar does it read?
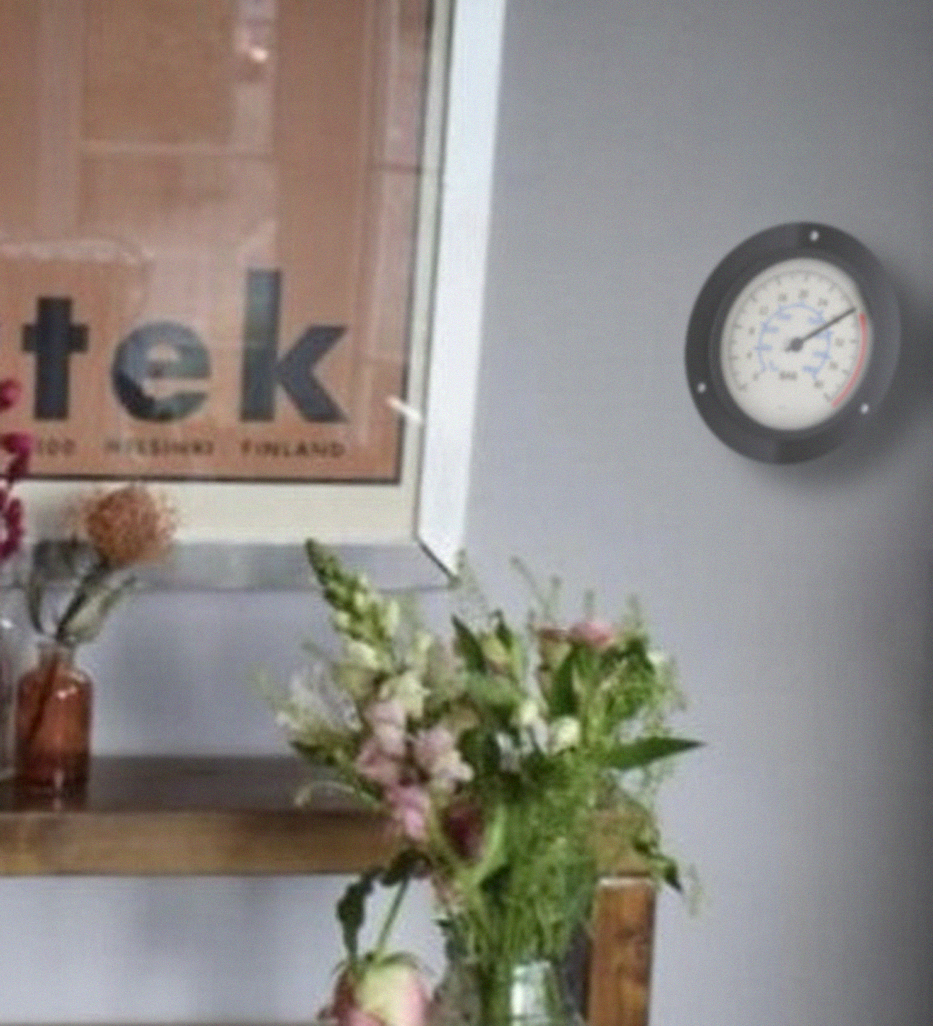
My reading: 28bar
